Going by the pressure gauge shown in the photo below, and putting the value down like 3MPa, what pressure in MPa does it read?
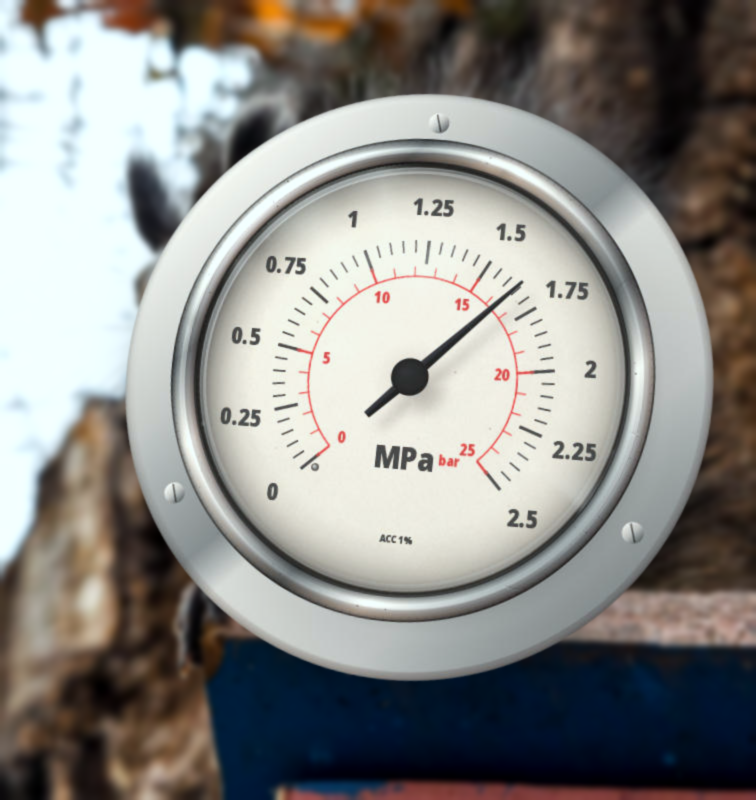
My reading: 1.65MPa
